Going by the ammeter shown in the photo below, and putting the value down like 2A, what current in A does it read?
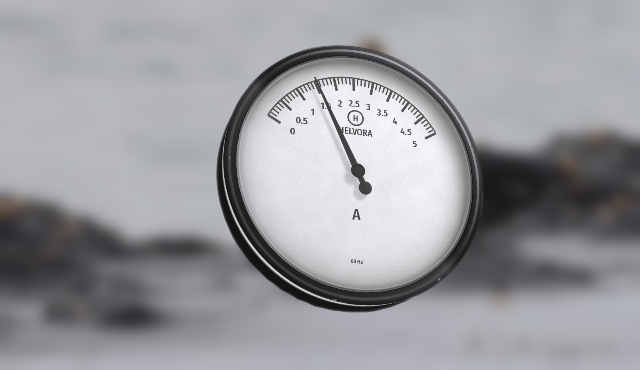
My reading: 1.5A
